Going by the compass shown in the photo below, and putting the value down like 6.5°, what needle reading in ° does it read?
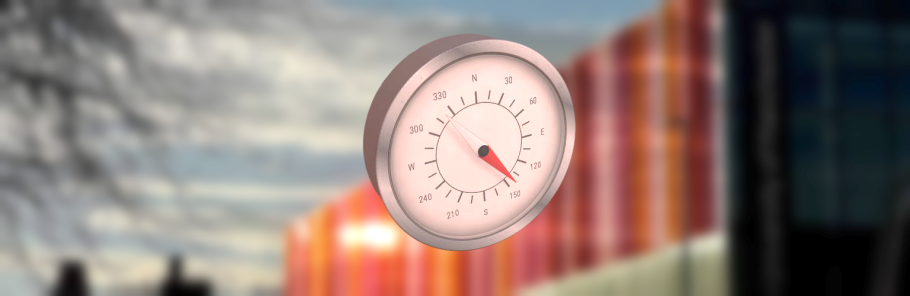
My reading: 142.5°
